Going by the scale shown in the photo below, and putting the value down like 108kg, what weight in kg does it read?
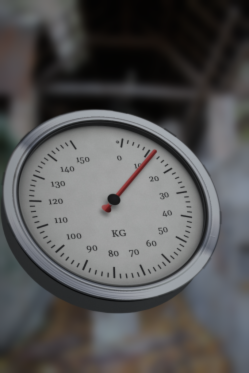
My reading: 12kg
